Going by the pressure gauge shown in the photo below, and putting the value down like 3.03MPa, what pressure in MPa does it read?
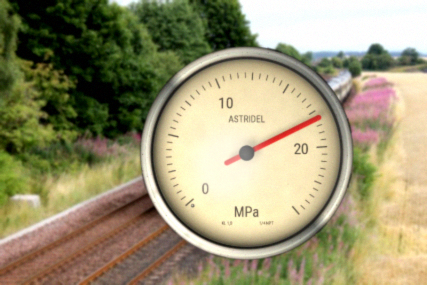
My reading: 18MPa
